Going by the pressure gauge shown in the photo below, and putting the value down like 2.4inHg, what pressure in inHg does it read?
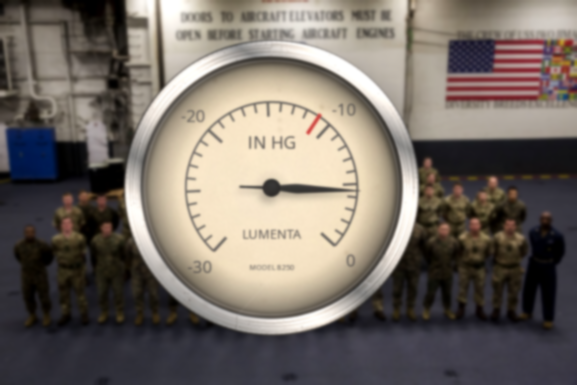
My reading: -4.5inHg
